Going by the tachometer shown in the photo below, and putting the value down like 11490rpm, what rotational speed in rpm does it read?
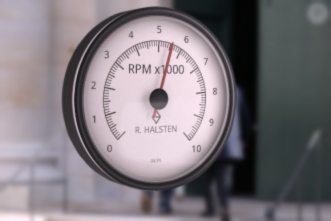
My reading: 5500rpm
